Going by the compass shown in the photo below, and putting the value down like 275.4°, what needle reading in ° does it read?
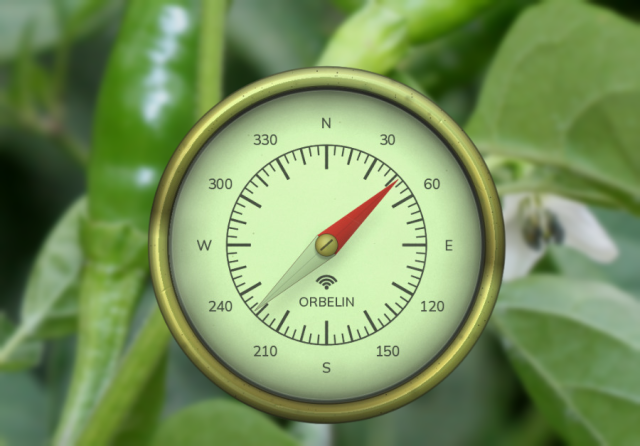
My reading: 47.5°
